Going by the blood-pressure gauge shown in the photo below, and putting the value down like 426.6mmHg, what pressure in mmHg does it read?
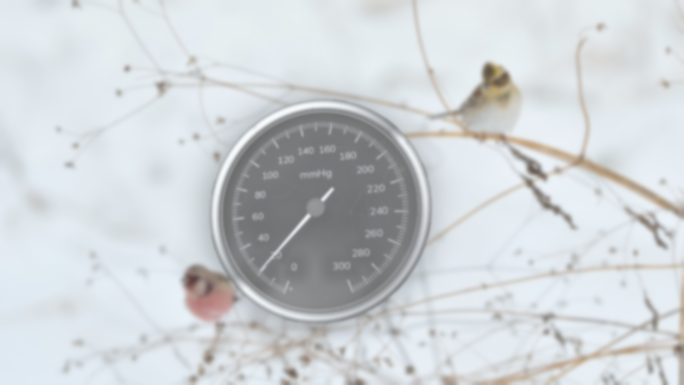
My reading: 20mmHg
